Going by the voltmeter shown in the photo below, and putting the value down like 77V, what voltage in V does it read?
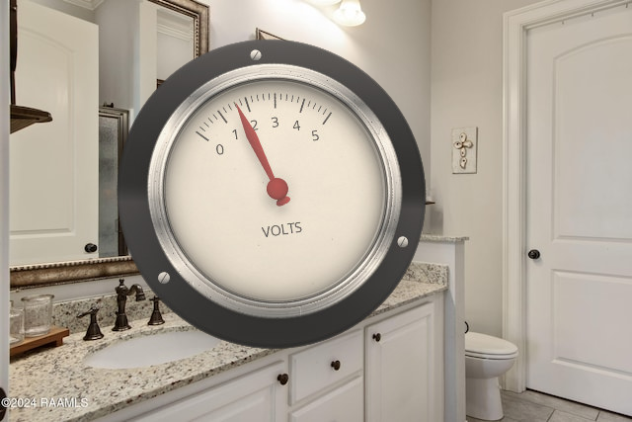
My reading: 1.6V
